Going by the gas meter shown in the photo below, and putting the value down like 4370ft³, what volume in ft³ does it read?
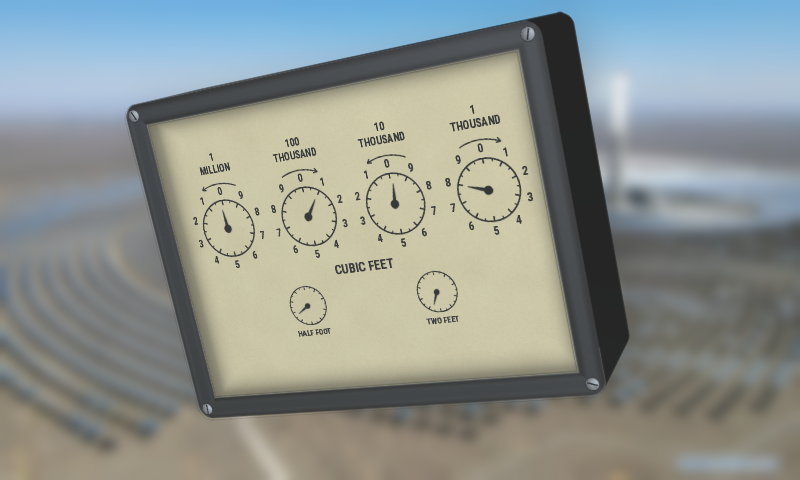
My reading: 9800ft³
